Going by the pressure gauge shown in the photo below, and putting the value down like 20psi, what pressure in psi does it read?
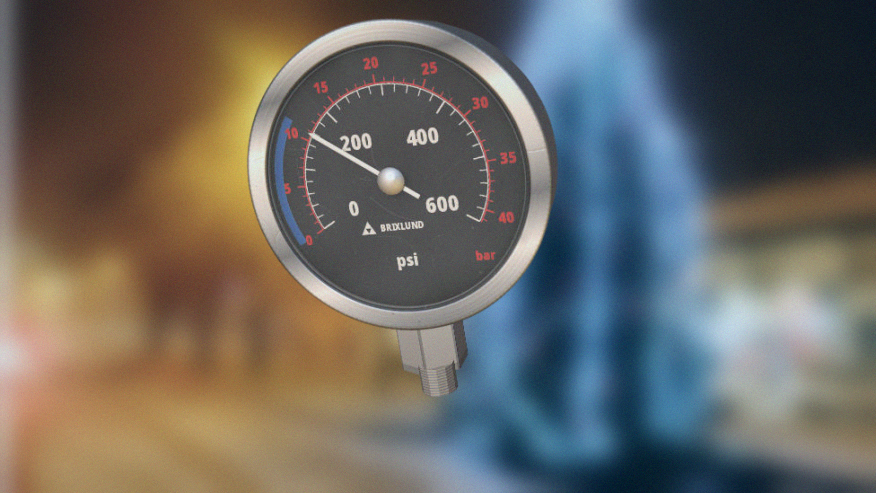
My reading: 160psi
